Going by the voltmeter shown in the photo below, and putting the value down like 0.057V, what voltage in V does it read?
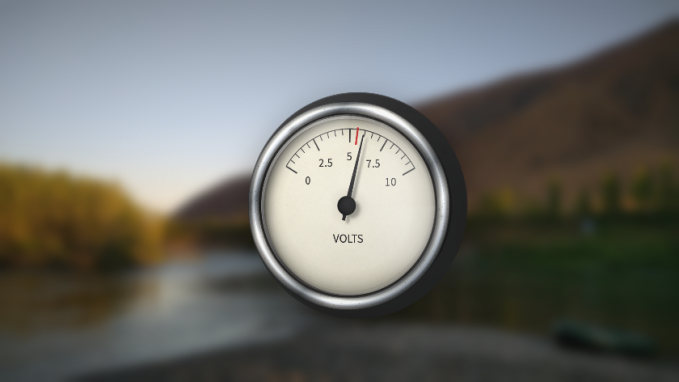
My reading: 6V
